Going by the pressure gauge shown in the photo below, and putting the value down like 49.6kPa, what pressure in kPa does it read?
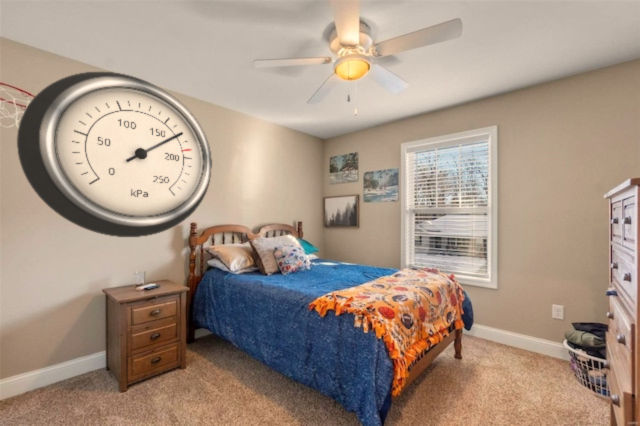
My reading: 170kPa
